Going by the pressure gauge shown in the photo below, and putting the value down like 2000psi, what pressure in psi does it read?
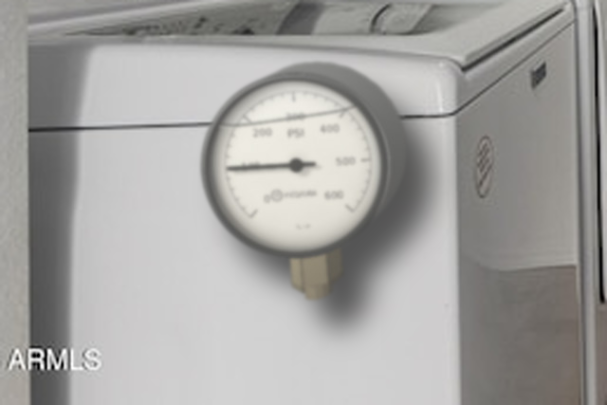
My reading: 100psi
